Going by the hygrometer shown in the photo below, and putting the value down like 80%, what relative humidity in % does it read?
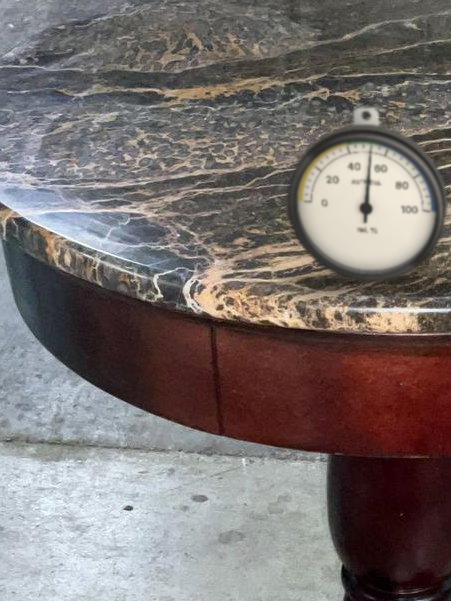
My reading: 52%
